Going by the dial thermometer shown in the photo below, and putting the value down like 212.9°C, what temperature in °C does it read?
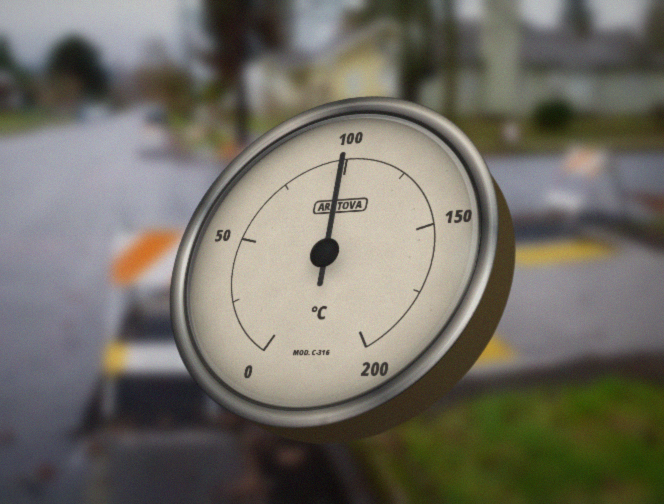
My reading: 100°C
